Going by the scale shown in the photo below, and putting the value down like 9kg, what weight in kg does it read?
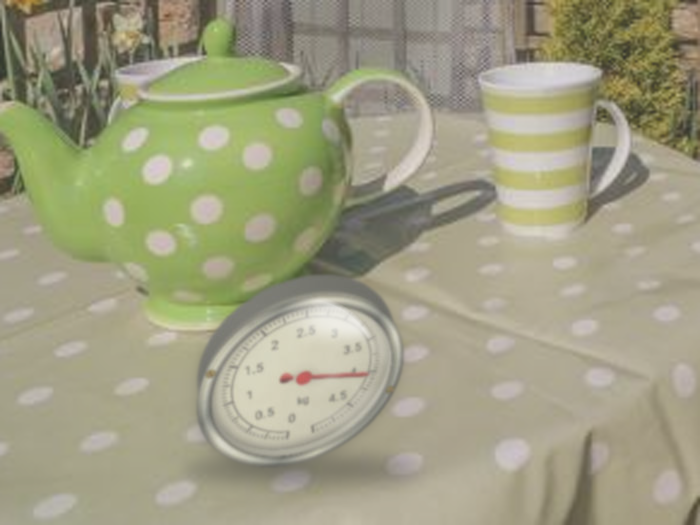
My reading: 4kg
